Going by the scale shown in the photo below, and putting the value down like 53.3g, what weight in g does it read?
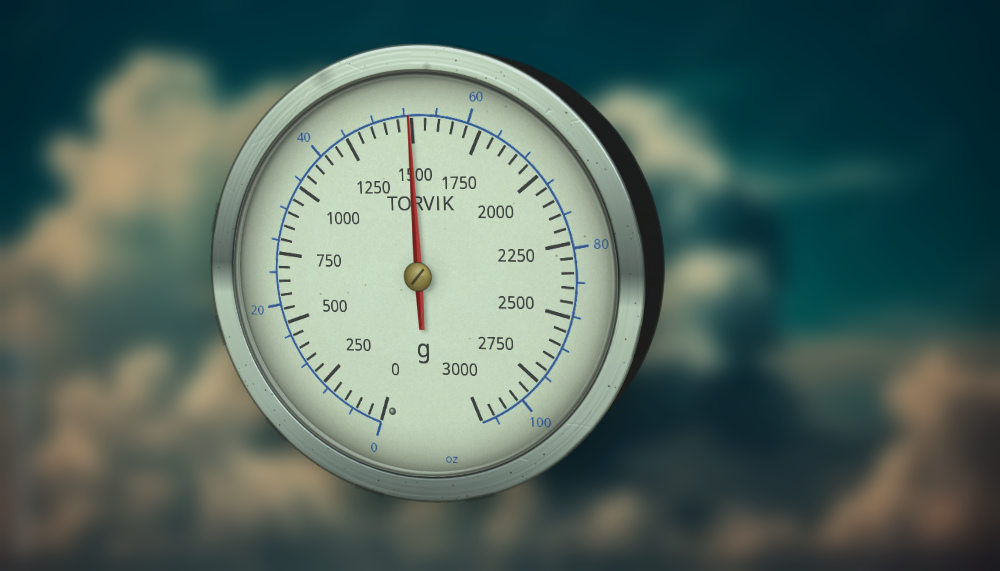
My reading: 1500g
